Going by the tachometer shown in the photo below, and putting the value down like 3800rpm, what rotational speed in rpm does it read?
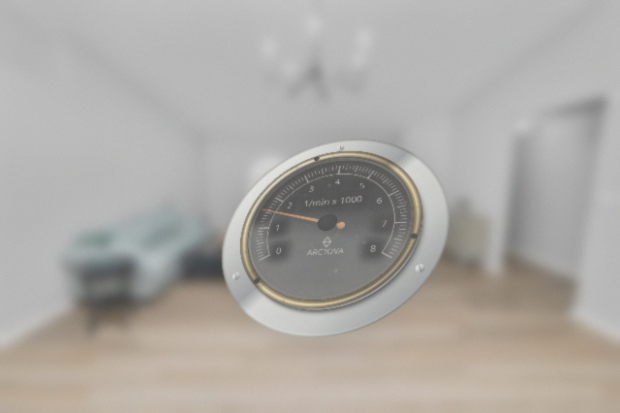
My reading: 1500rpm
